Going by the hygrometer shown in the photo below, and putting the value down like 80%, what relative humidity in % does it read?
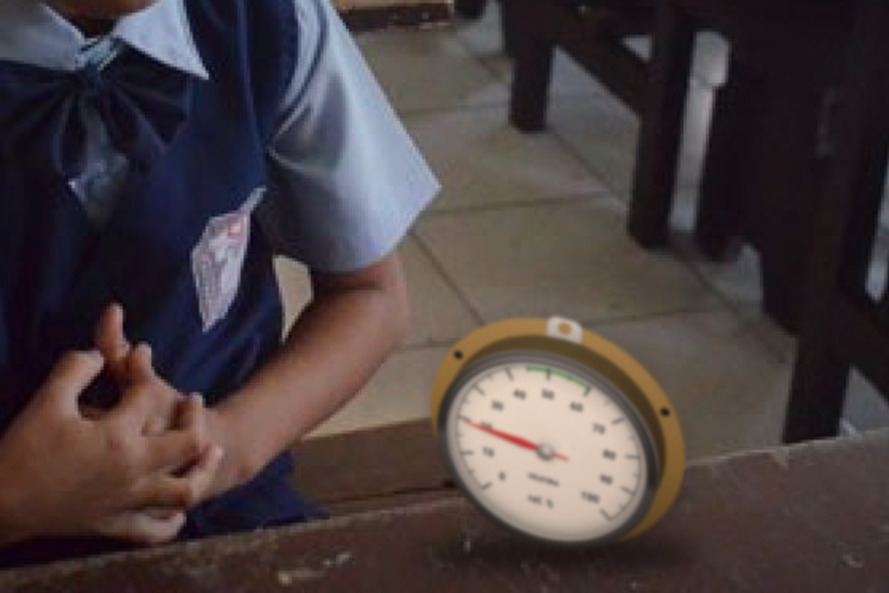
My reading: 20%
